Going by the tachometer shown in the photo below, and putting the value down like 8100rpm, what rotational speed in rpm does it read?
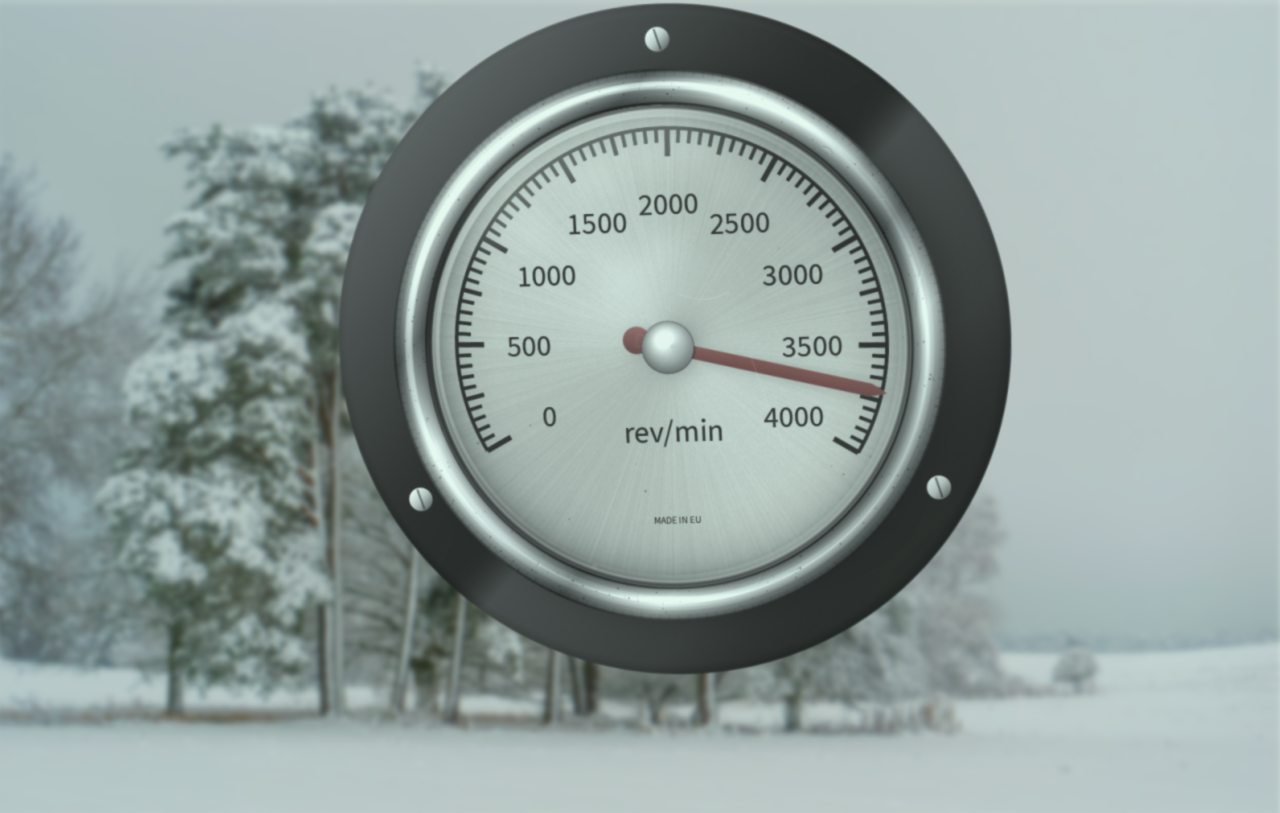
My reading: 3700rpm
